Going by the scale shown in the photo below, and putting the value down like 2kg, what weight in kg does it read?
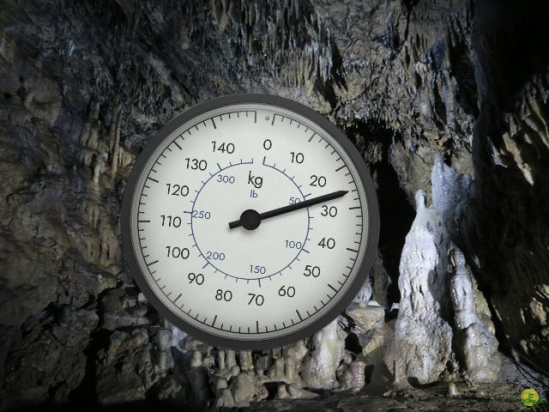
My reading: 26kg
